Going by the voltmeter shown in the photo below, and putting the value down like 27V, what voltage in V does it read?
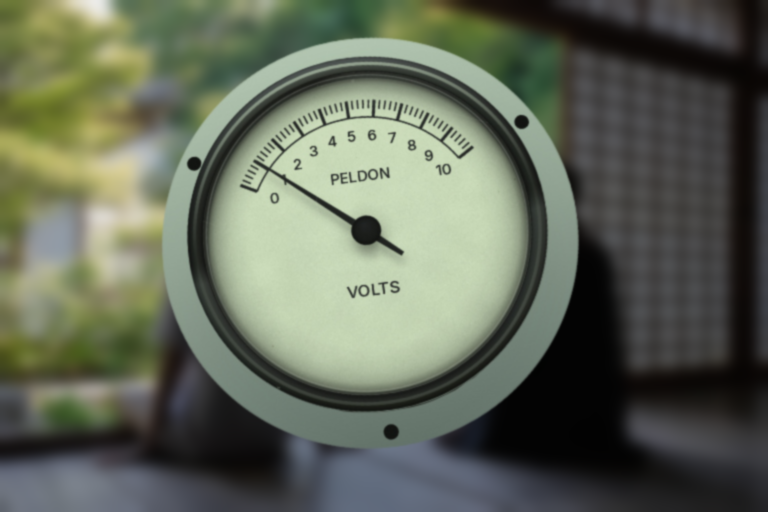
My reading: 1V
